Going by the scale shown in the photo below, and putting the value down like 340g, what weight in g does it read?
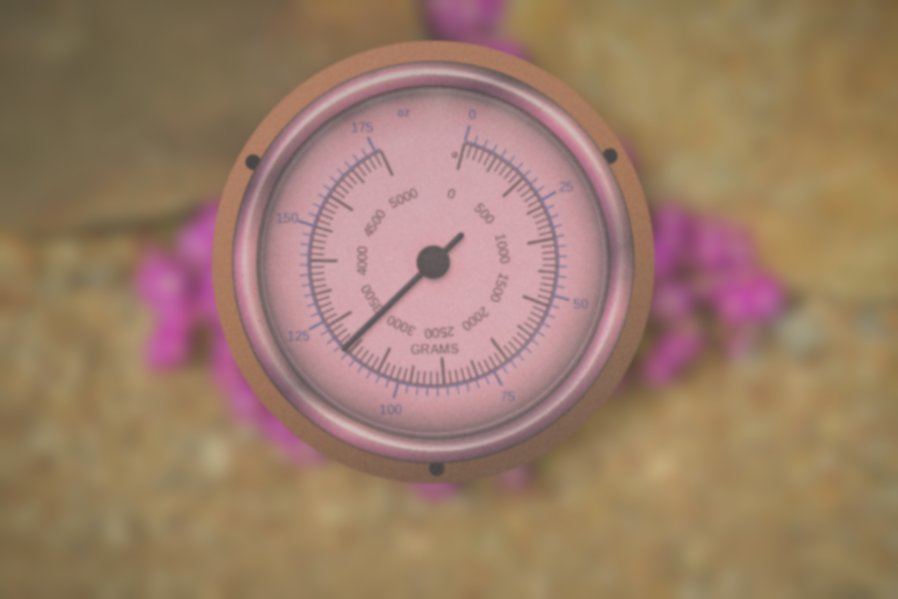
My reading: 3300g
